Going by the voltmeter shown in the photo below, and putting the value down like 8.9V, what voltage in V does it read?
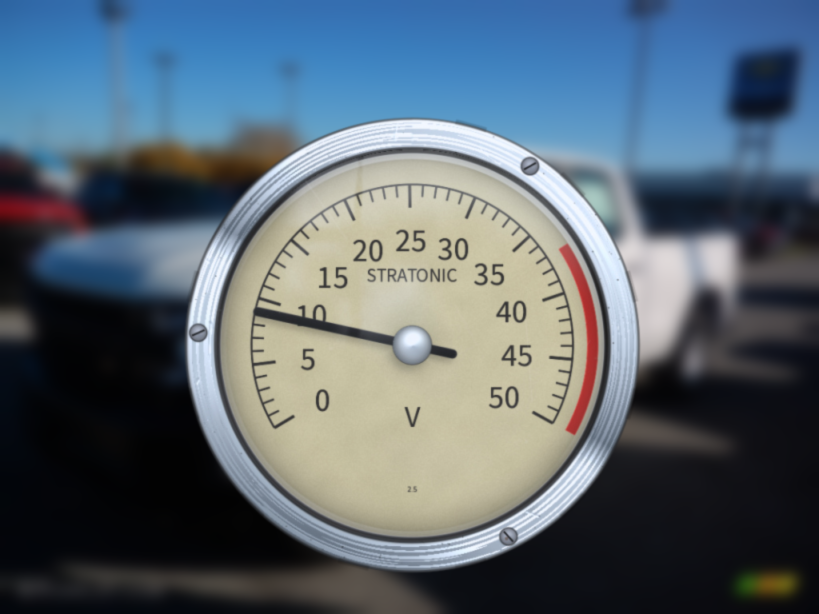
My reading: 9V
